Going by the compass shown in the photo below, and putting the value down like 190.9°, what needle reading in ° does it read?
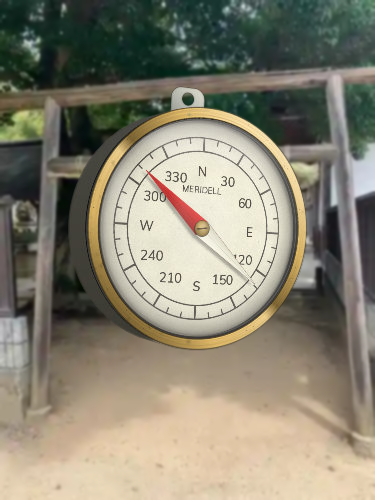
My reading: 310°
